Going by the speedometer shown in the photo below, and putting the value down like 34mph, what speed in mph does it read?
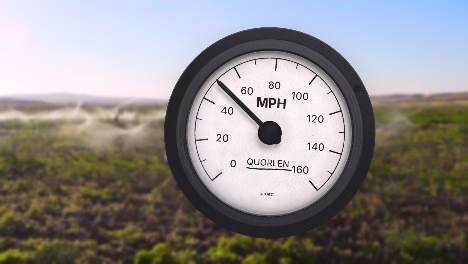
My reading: 50mph
